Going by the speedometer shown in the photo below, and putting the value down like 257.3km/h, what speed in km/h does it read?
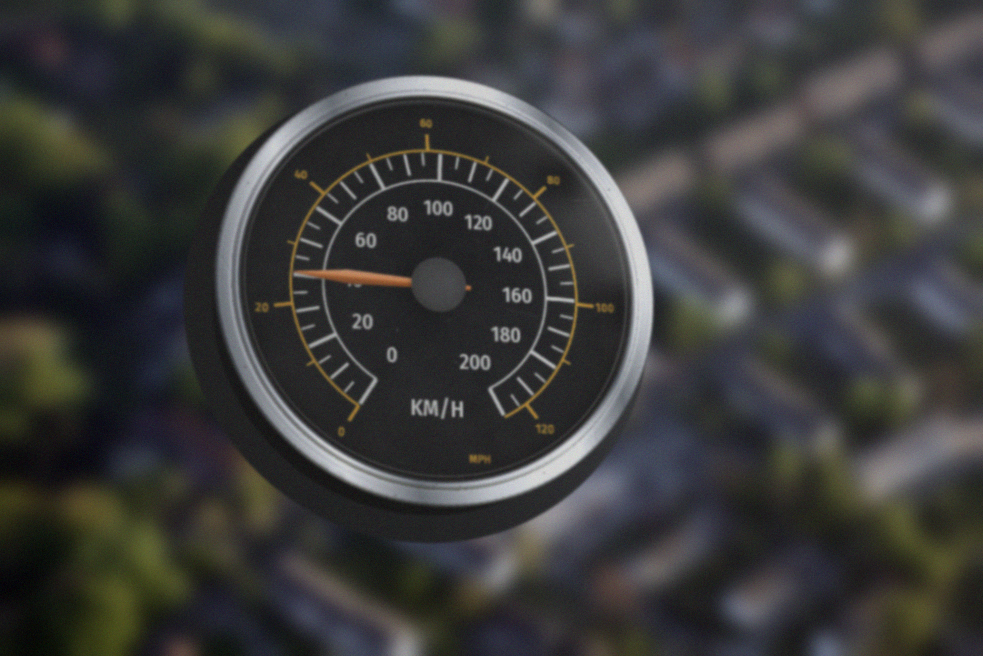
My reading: 40km/h
